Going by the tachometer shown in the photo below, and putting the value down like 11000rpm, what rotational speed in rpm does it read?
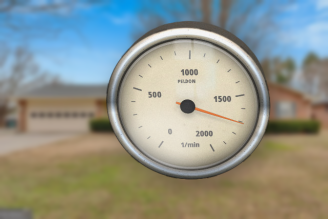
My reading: 1700rpm
